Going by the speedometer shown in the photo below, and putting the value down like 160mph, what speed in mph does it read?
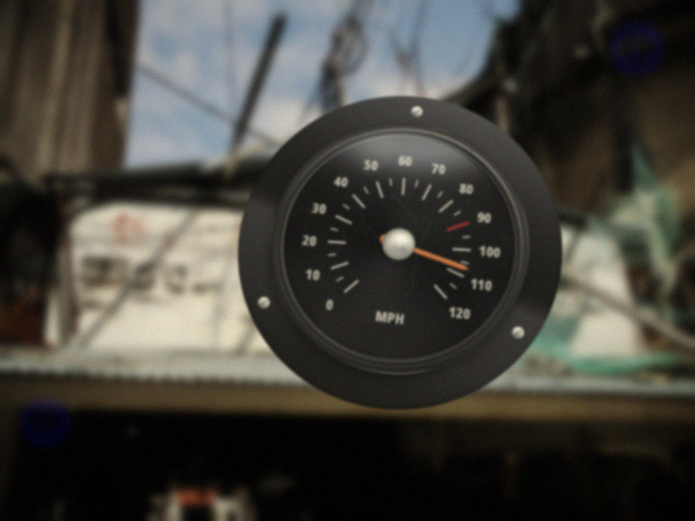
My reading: 107.5mph
